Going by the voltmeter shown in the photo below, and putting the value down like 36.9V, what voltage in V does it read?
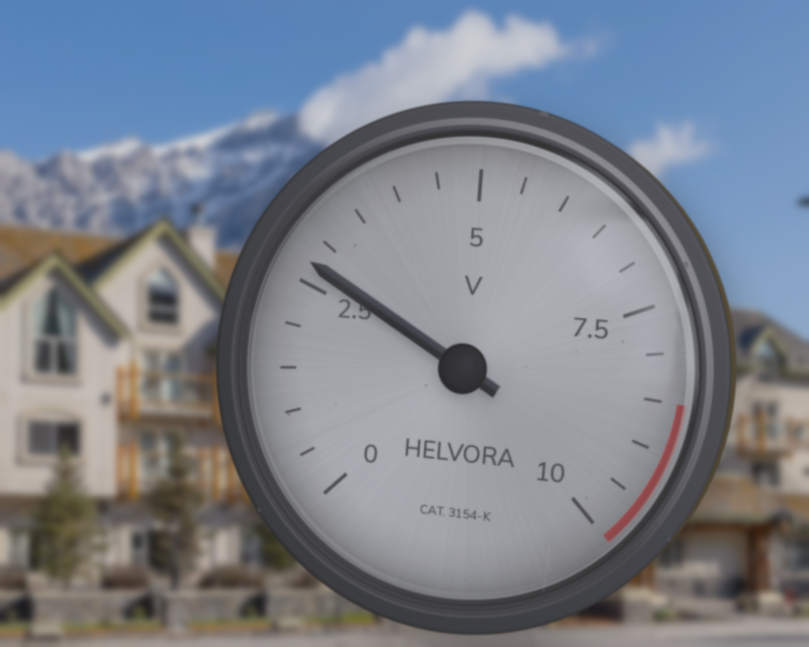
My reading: 2.75V
